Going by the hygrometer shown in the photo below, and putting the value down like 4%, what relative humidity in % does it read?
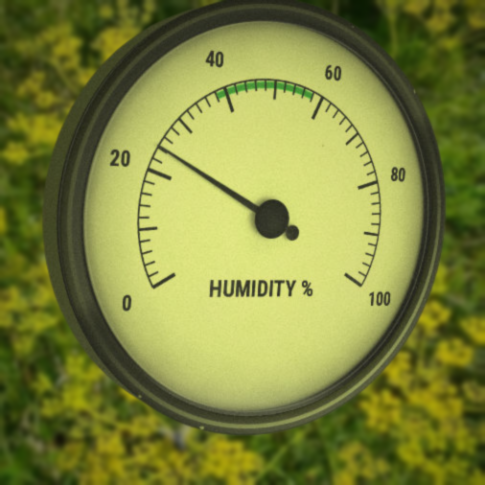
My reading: 24%
